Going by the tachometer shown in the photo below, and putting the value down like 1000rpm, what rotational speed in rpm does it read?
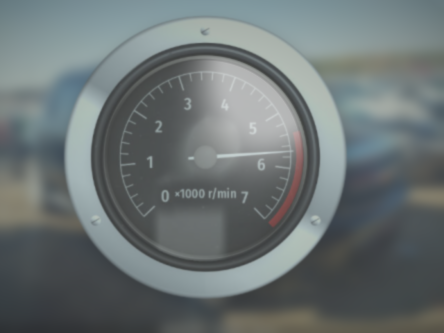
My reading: 5700rpm
